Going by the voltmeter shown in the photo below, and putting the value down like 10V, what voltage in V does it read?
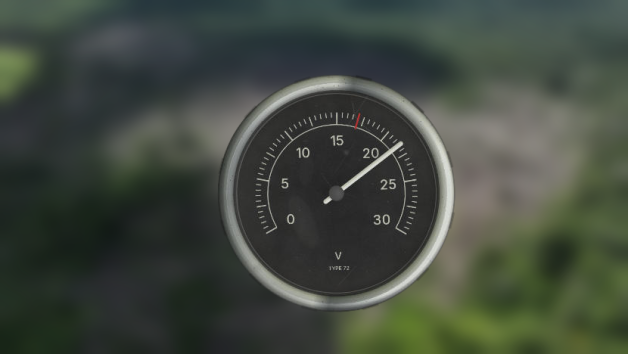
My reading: 21.5V
